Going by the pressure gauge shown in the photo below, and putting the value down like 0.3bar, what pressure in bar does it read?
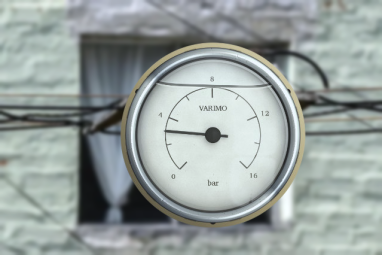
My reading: 3bar
